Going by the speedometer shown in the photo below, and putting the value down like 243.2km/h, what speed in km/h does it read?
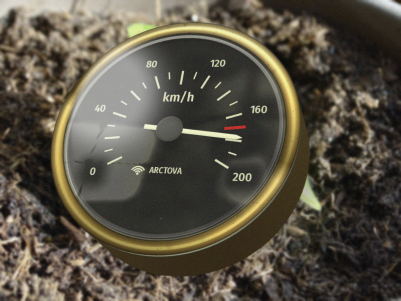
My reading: 180km/h
